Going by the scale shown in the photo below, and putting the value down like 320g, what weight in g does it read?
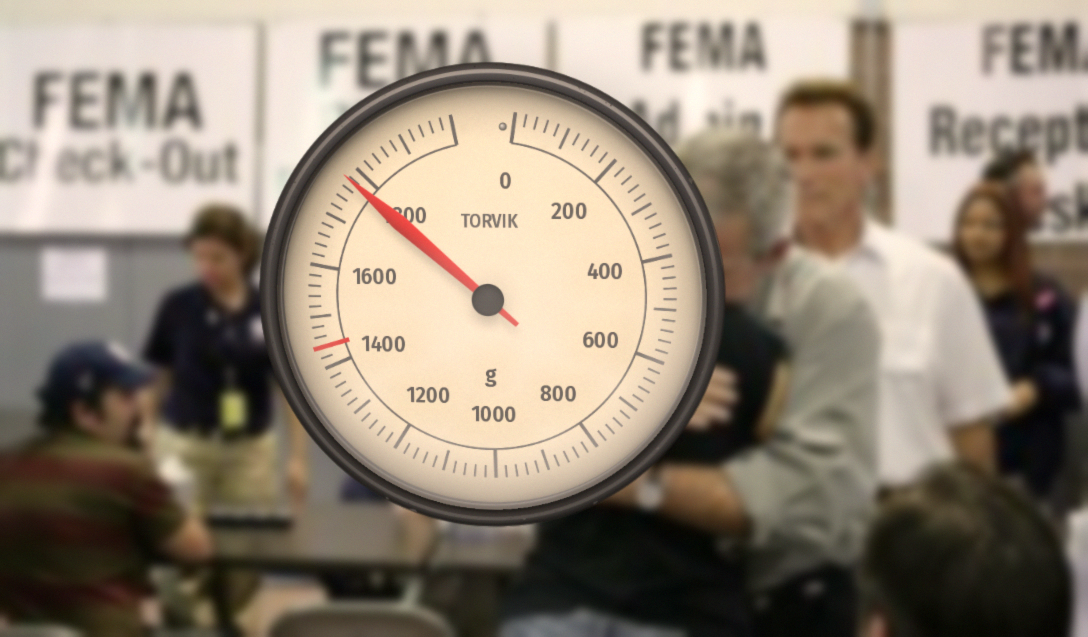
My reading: 1780g
